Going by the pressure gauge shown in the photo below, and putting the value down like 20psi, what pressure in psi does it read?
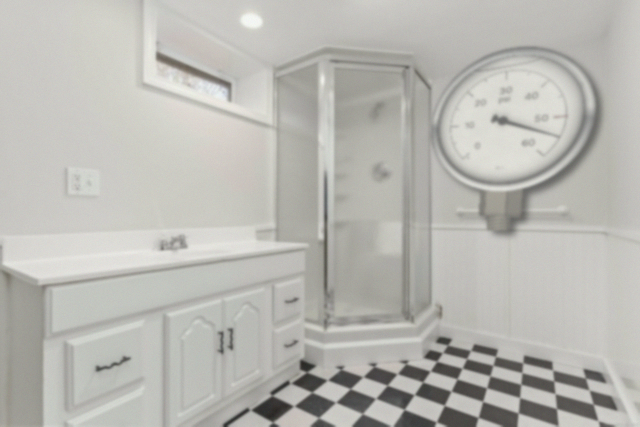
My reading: 55psi
